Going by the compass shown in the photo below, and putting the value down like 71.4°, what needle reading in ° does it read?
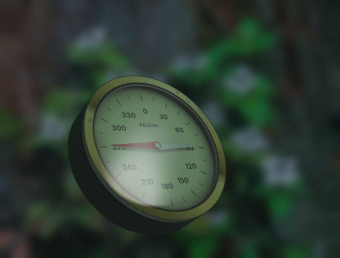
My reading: 270°
